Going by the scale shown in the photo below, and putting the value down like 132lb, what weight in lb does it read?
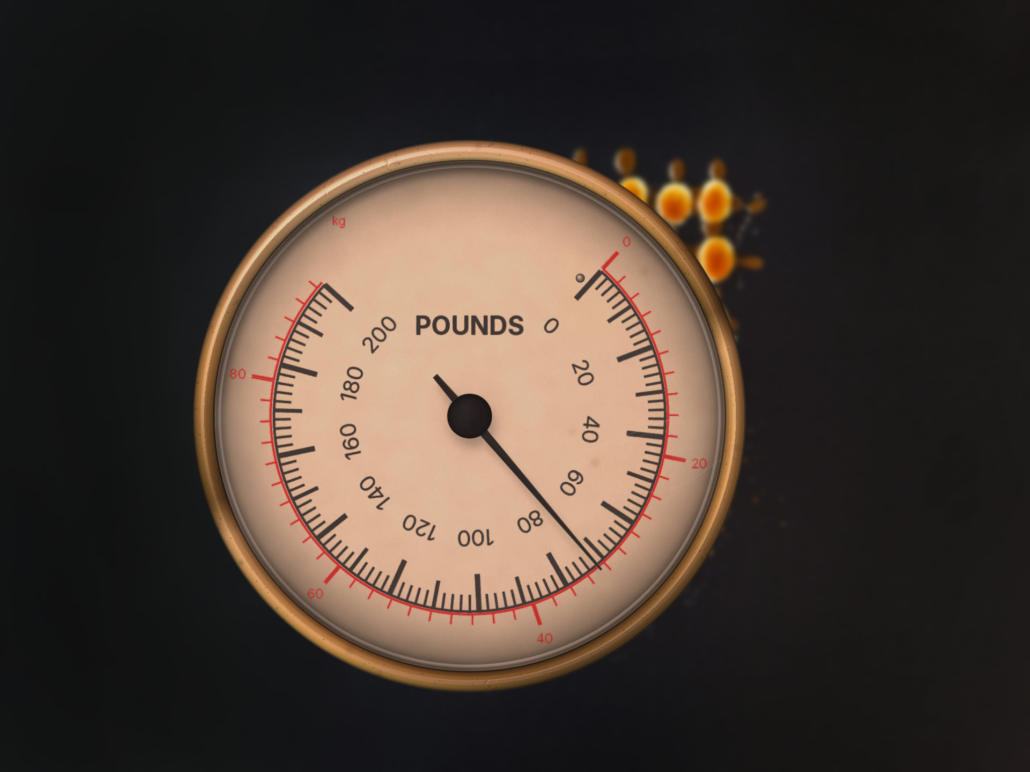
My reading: 72lb
